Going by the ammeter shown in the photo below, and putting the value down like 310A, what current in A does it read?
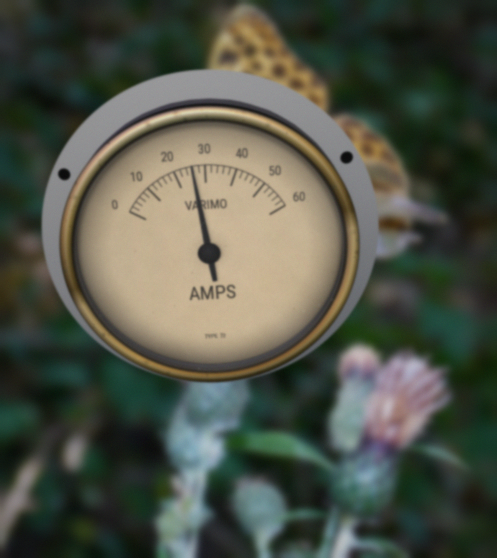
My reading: 26A
